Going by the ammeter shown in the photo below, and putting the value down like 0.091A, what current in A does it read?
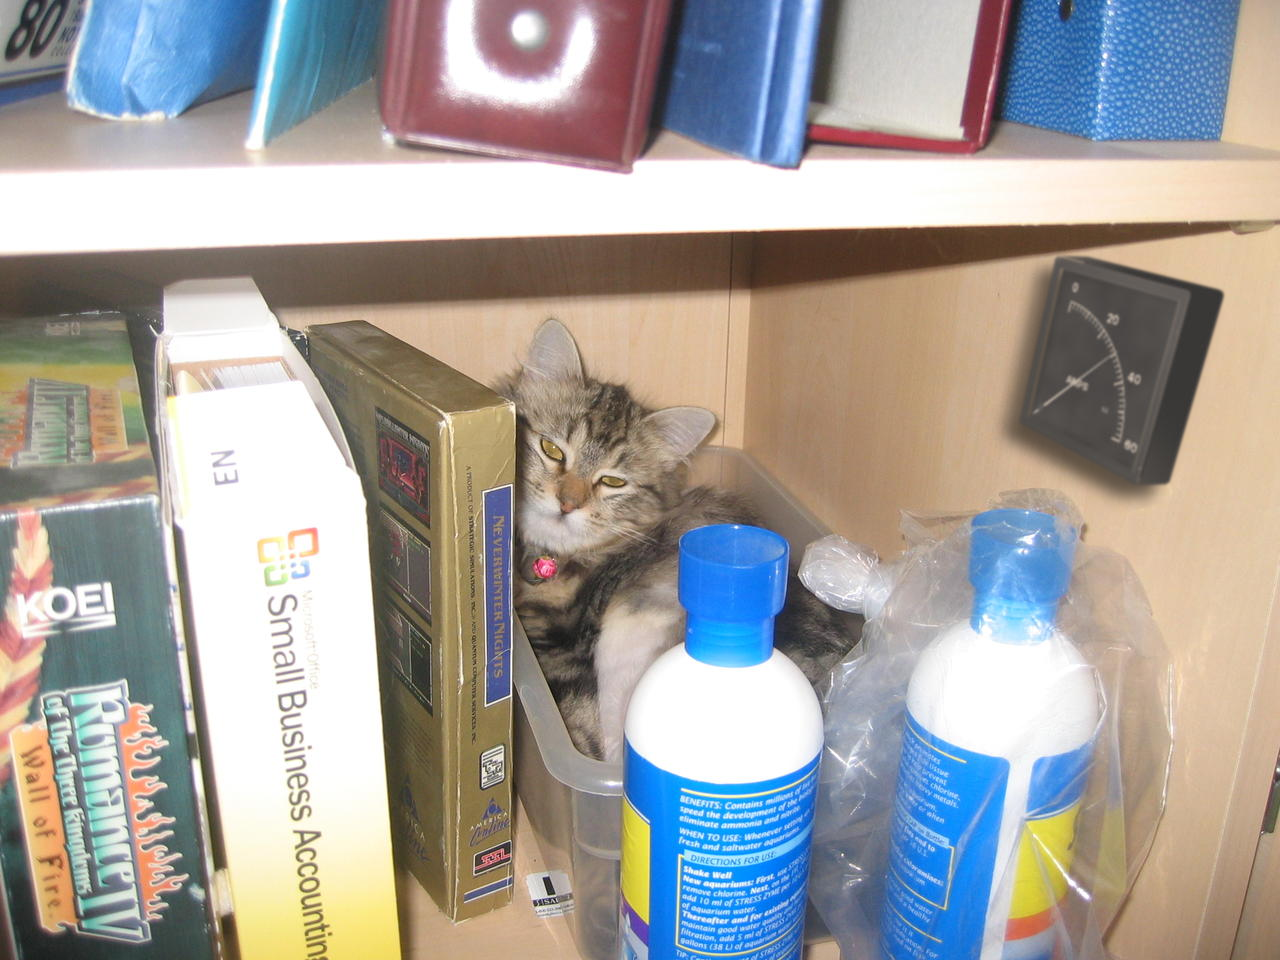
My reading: 30A
